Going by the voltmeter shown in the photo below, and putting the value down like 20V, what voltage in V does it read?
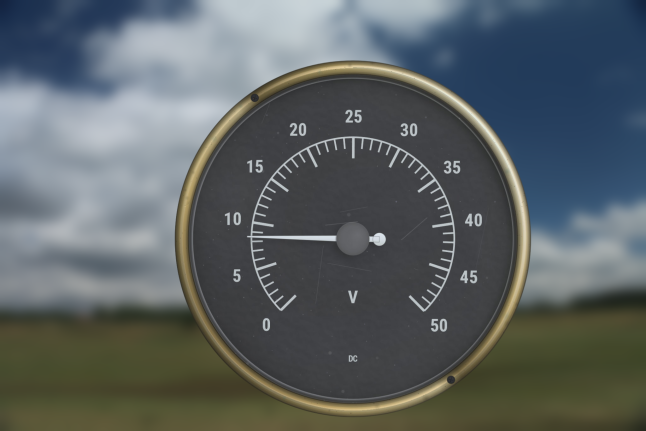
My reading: 8.5V
